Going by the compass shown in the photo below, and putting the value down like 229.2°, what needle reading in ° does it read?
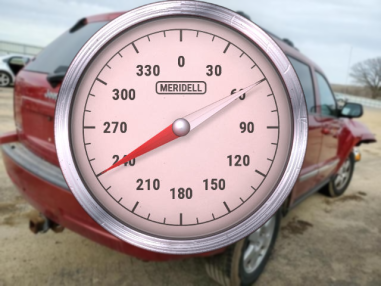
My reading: 240°
